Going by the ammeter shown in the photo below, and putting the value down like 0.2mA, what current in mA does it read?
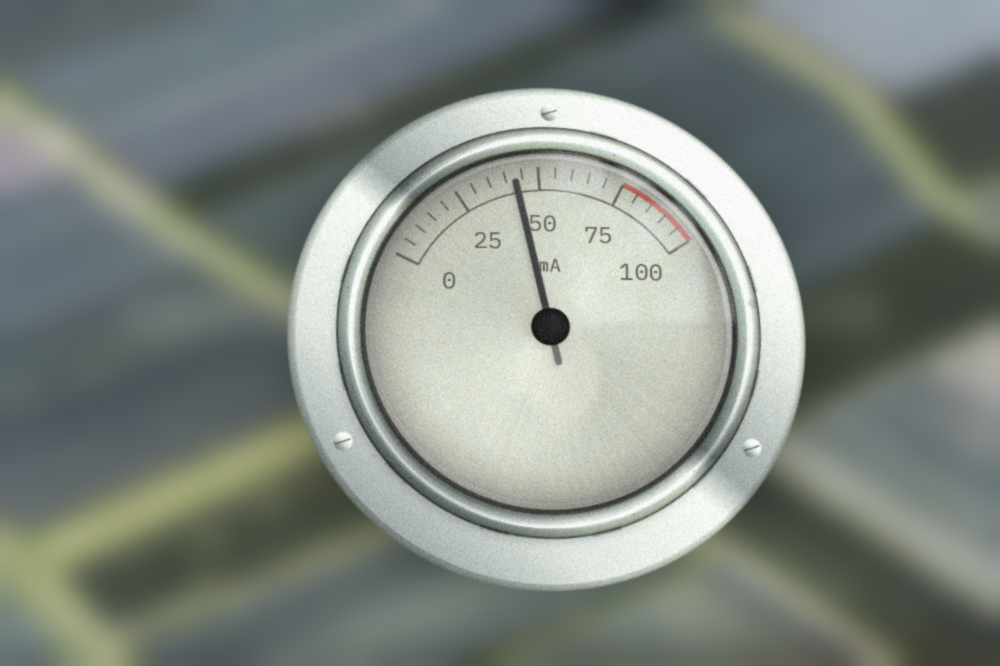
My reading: 42.5mA
